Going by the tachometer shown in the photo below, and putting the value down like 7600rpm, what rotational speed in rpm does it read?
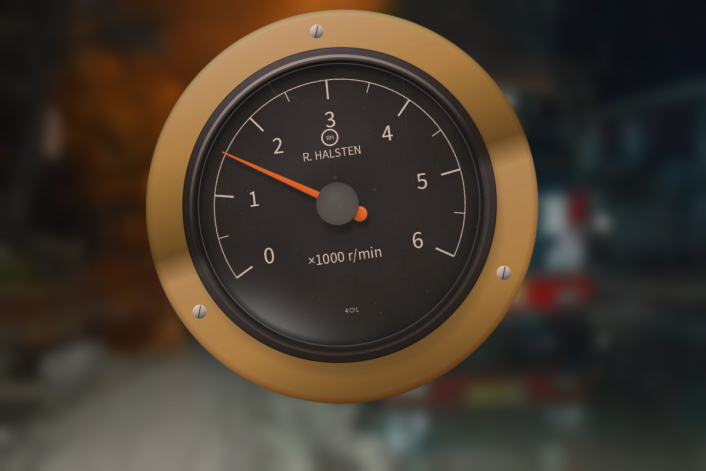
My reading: 1500rpm
